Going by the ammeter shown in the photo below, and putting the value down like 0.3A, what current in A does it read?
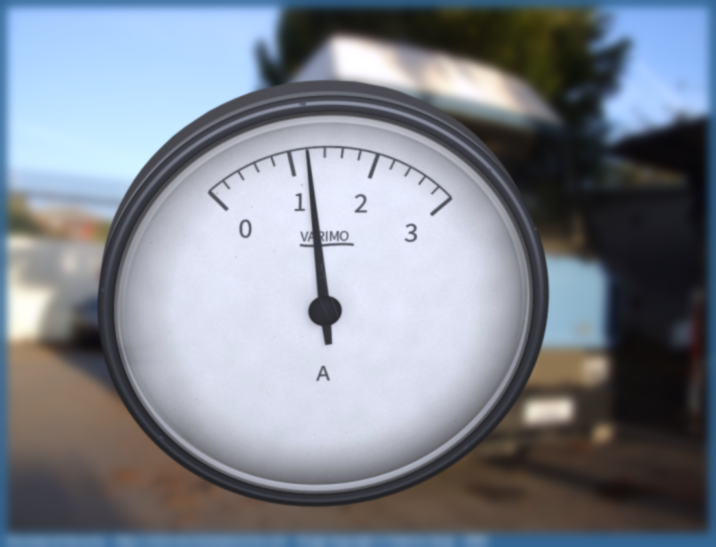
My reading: 1.2A
